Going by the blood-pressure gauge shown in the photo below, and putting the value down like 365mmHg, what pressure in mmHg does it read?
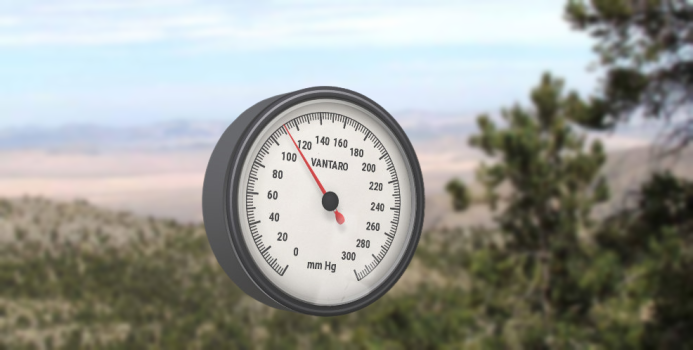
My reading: 110mmHg
